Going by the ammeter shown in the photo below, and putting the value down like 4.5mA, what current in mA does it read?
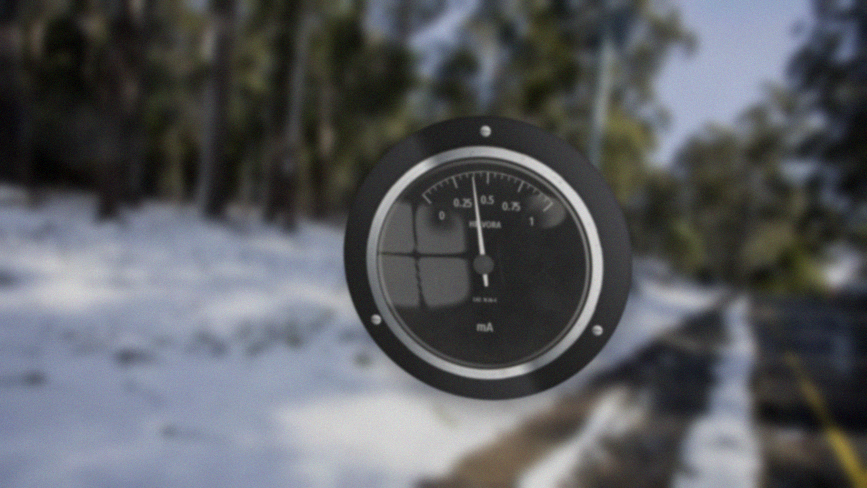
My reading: 0.4mA
